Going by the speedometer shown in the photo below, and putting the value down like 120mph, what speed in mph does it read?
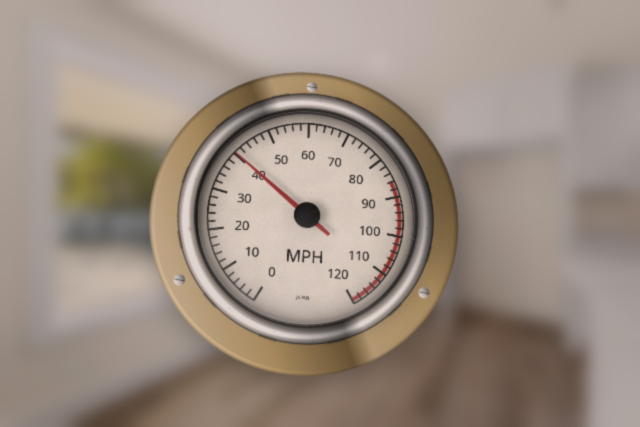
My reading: 40mph
